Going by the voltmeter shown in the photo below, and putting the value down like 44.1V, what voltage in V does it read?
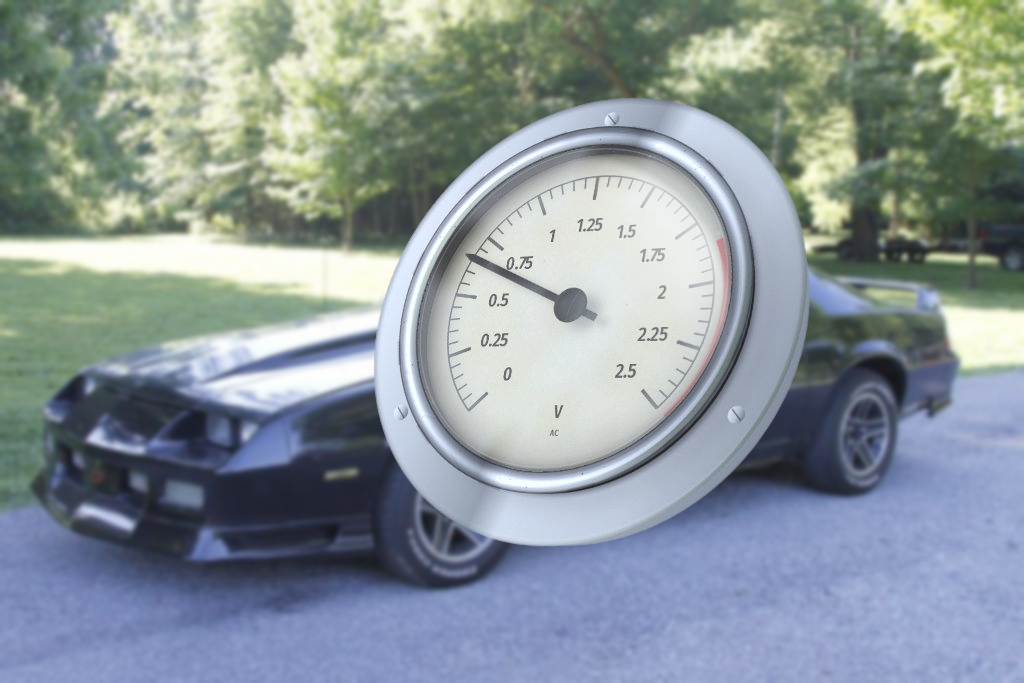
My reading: 0.65V
